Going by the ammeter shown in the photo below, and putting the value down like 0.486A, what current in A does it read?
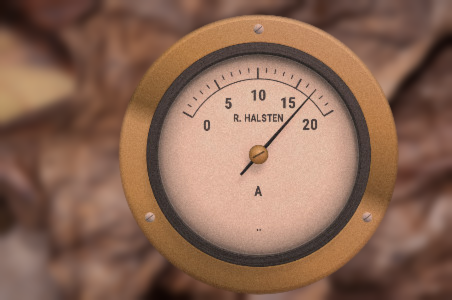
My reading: 17A
